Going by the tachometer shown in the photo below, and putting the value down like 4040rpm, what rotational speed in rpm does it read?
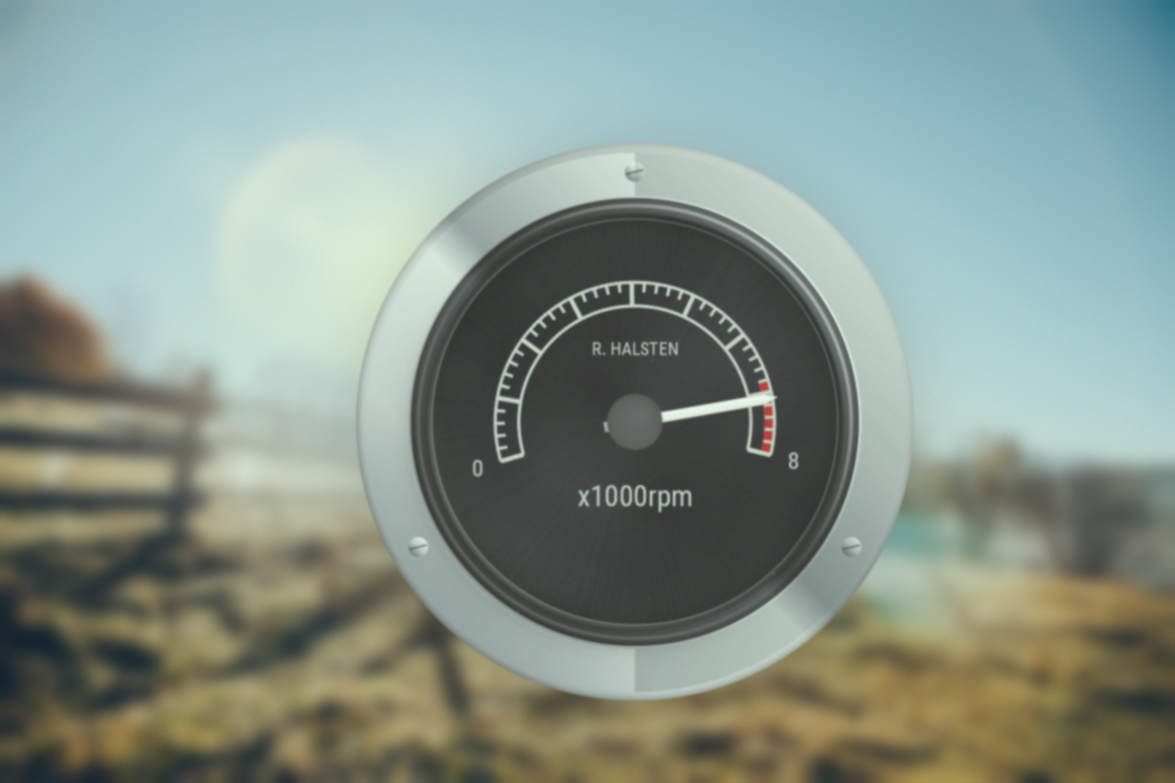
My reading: 7100rpm
